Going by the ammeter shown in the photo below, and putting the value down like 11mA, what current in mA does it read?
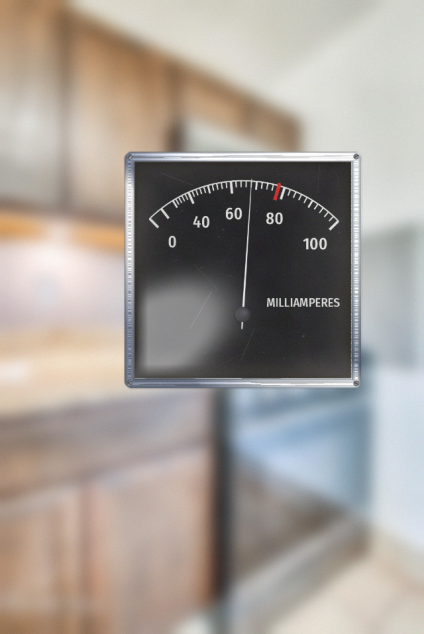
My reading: 68mA
